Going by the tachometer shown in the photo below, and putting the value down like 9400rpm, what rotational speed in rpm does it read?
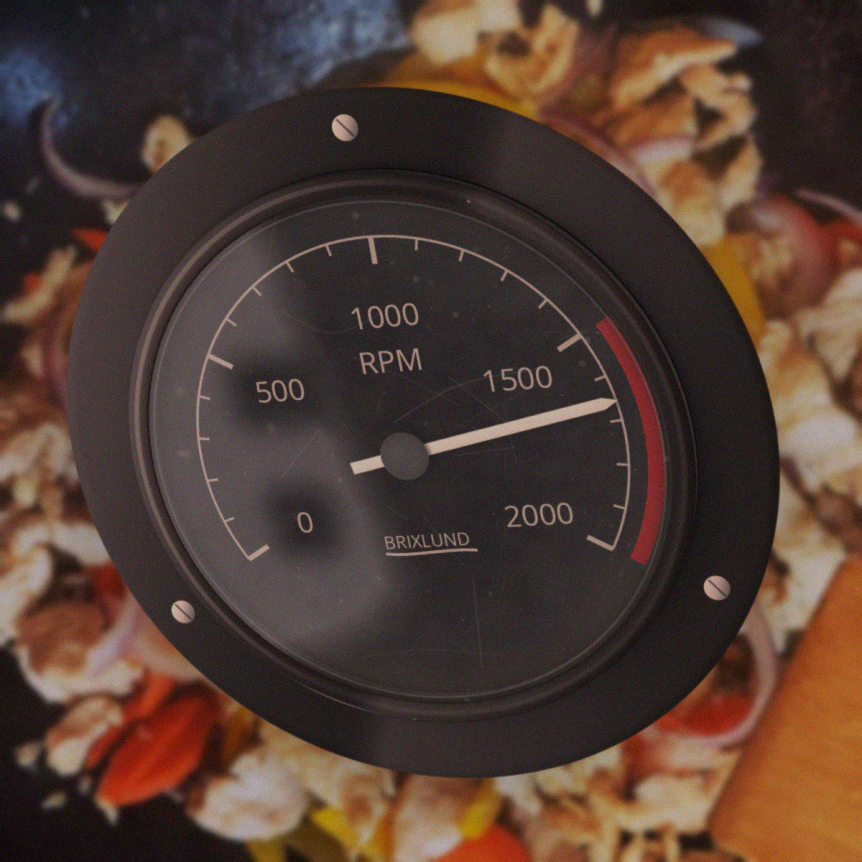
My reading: 1650rpm
